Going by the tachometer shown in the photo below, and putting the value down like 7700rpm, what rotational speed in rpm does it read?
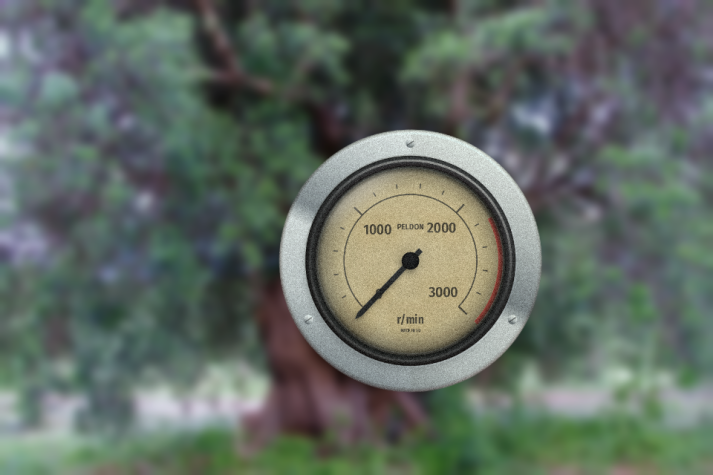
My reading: 0rpm
